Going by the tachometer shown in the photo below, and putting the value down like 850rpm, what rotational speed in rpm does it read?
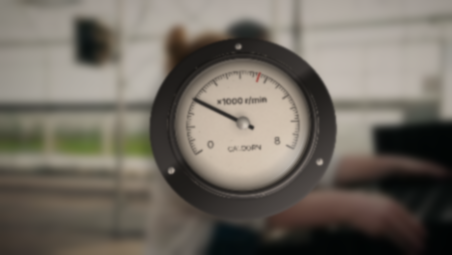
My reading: 2000rpm
